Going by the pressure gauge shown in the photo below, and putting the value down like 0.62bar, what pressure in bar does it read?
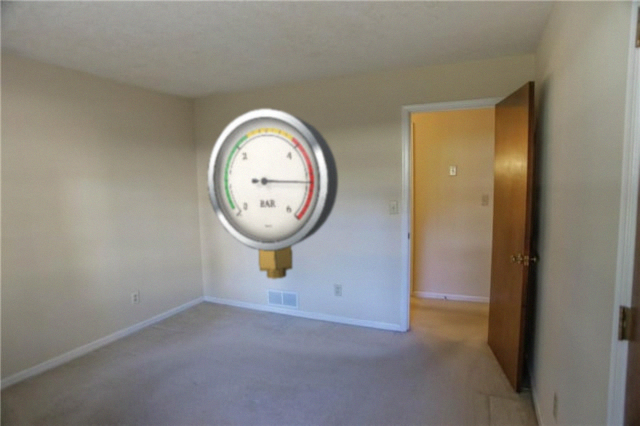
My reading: 5bar
